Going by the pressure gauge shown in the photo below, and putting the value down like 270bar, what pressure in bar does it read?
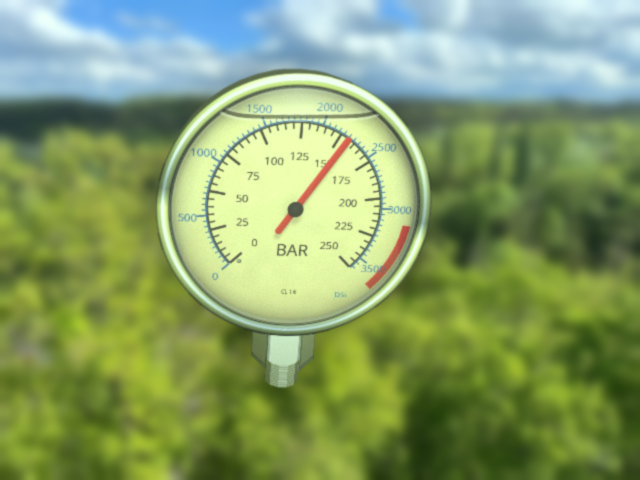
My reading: 155bar
